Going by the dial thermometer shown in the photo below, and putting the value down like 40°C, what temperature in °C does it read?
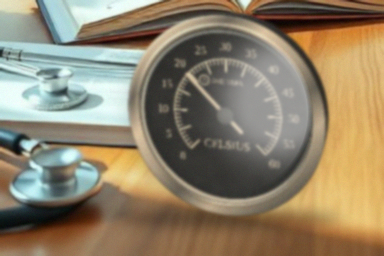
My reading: 20°C
